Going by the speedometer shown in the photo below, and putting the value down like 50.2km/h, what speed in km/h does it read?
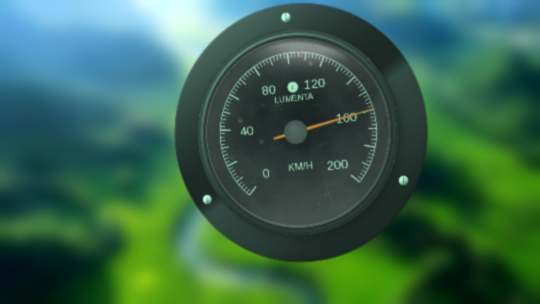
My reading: 160km/h
